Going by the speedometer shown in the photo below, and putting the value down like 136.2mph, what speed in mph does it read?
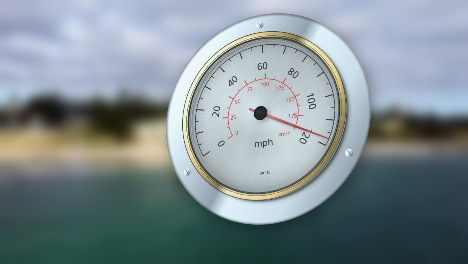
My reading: 117.5mph
